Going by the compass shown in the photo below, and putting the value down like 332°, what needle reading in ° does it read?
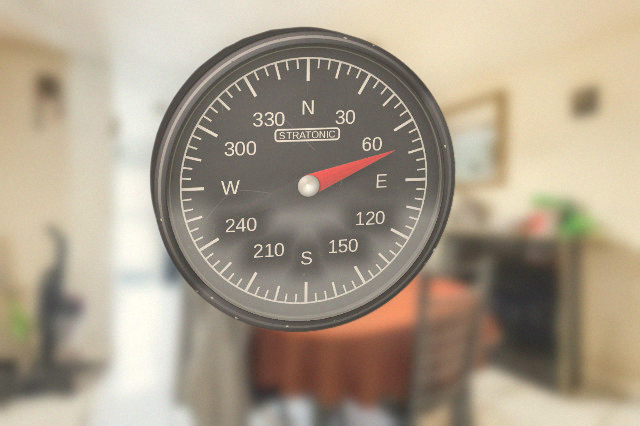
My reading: 70°
